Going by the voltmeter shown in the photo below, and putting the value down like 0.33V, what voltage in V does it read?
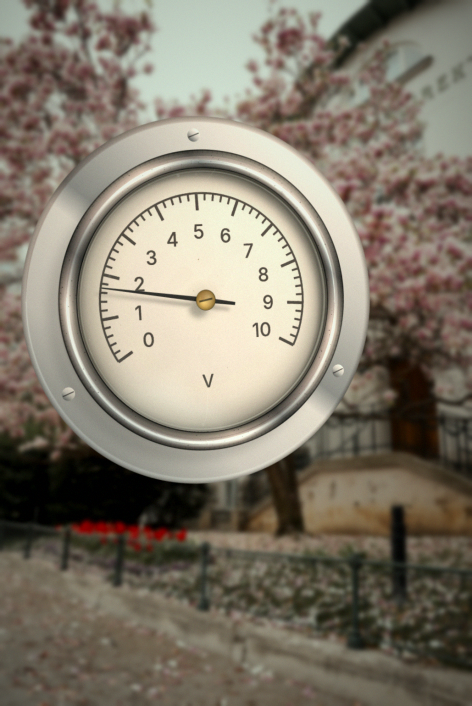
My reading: 1.7V
